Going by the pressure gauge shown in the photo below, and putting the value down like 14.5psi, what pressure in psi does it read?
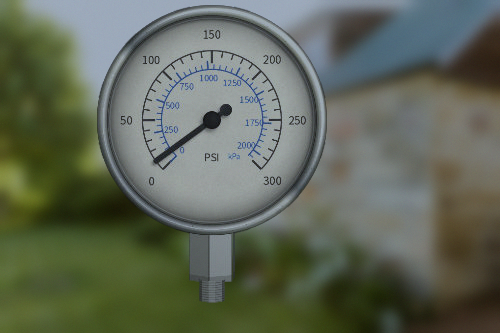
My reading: 10psi
